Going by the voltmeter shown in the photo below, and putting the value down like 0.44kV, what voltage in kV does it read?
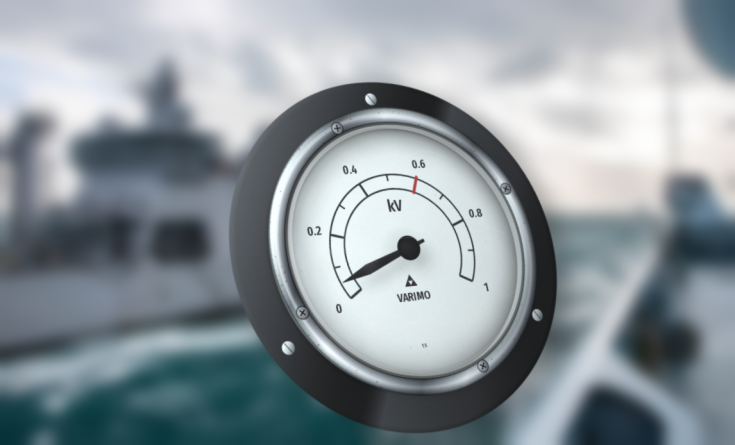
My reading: 0.05kV
